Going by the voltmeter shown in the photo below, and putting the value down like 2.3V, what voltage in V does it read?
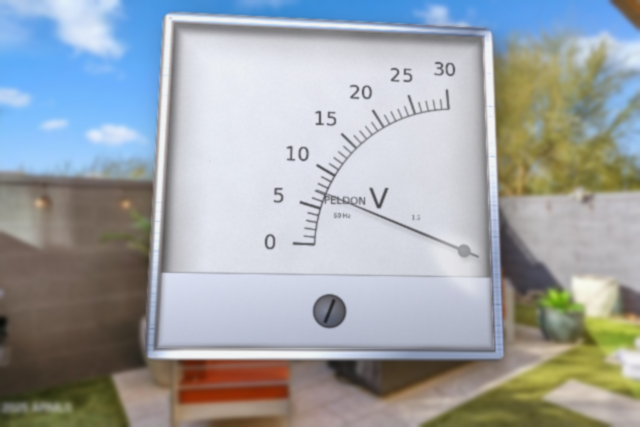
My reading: 7V
